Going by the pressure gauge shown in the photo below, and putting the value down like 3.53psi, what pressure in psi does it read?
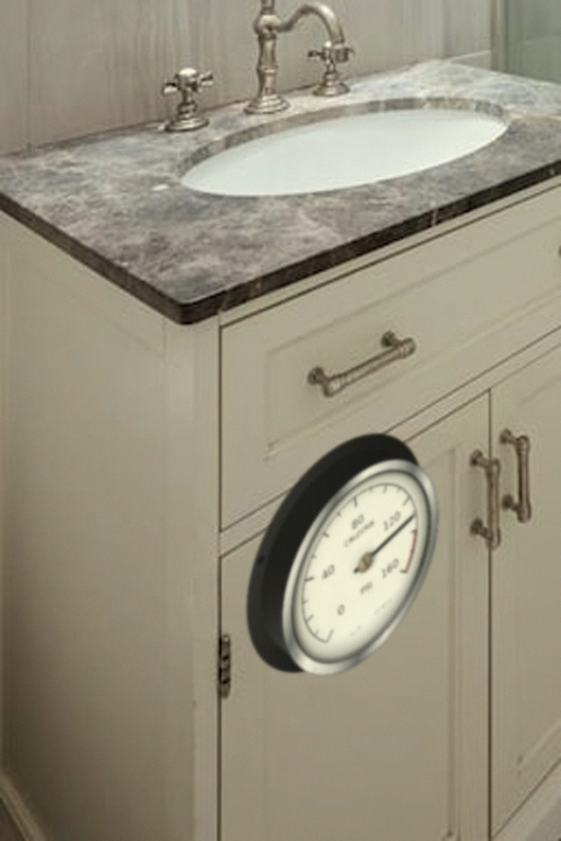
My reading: 130psi
